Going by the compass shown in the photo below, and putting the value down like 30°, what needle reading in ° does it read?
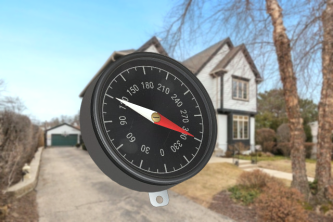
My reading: 300°
